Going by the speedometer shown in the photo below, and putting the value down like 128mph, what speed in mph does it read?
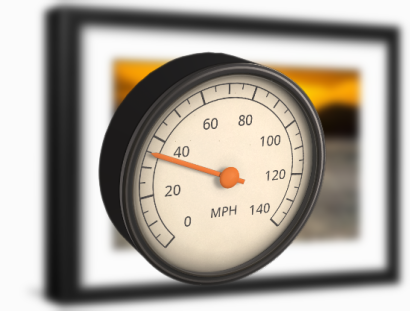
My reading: 35mph
